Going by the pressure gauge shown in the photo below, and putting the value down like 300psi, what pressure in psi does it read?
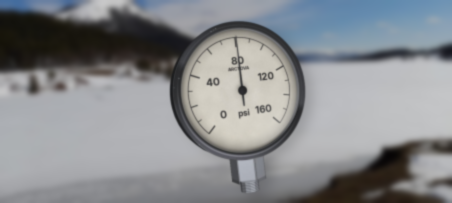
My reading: 80psi
